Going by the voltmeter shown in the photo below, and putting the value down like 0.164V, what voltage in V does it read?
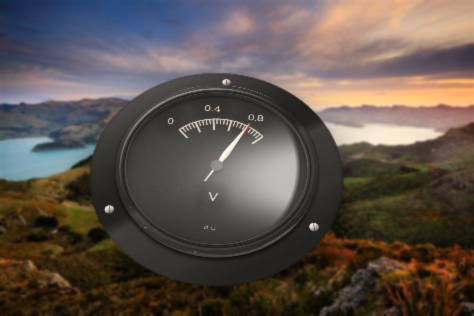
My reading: 0.8V
